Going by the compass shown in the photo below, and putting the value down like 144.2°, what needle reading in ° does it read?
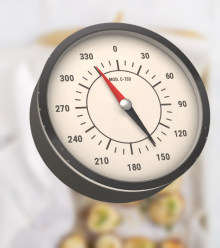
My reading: 330°
